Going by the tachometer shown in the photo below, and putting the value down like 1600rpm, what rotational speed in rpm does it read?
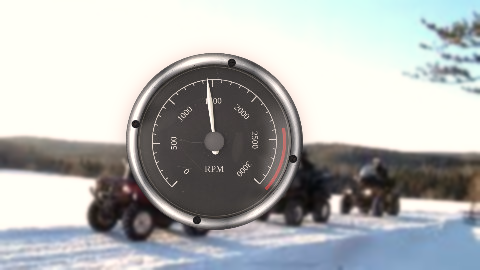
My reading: 1450rpm
